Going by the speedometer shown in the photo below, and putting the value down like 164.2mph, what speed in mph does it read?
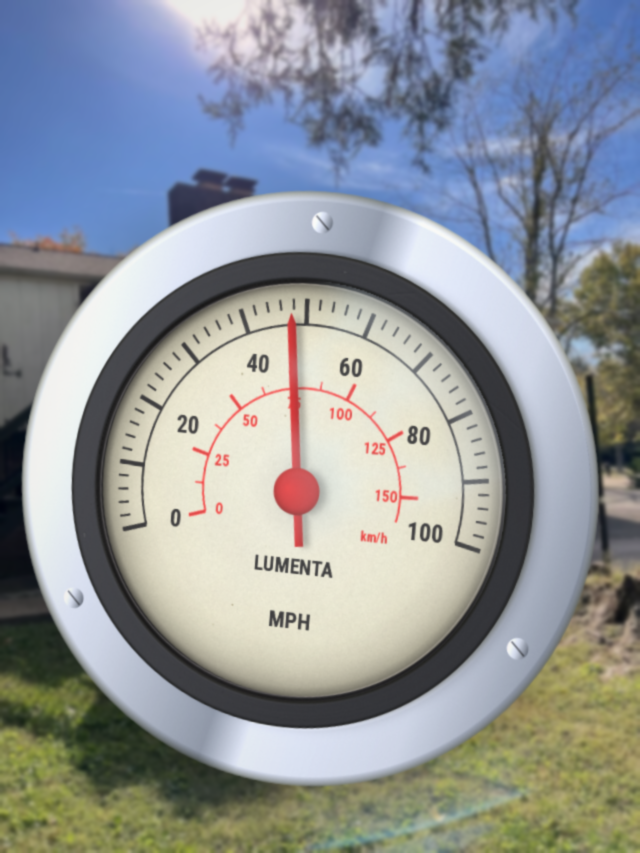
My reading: 48mph
